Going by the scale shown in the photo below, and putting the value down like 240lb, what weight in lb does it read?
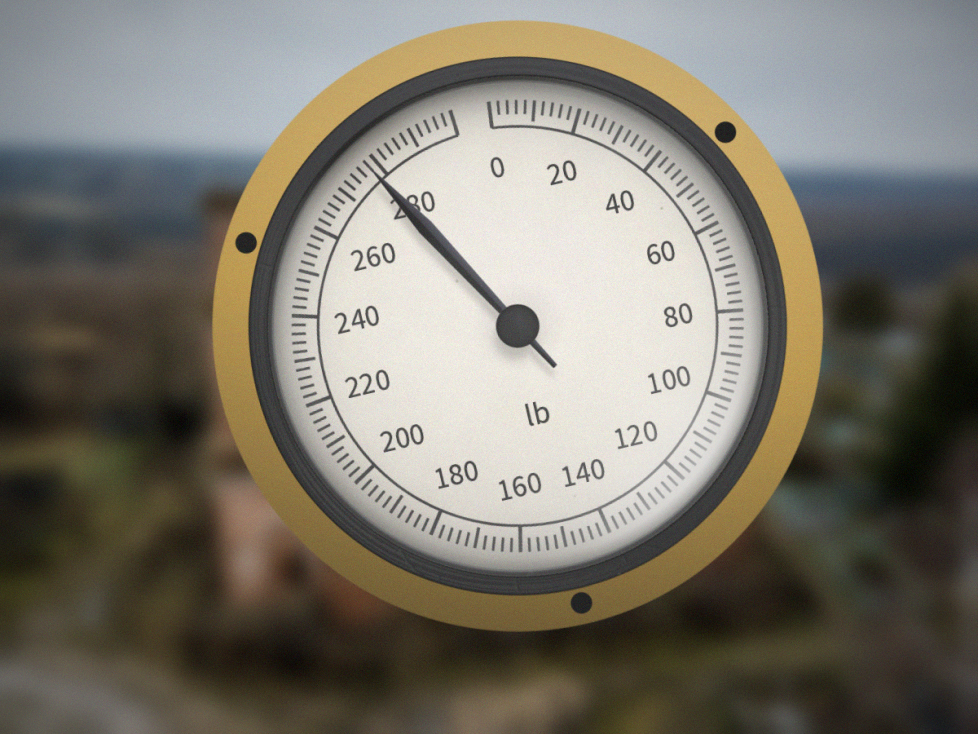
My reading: 278lb
